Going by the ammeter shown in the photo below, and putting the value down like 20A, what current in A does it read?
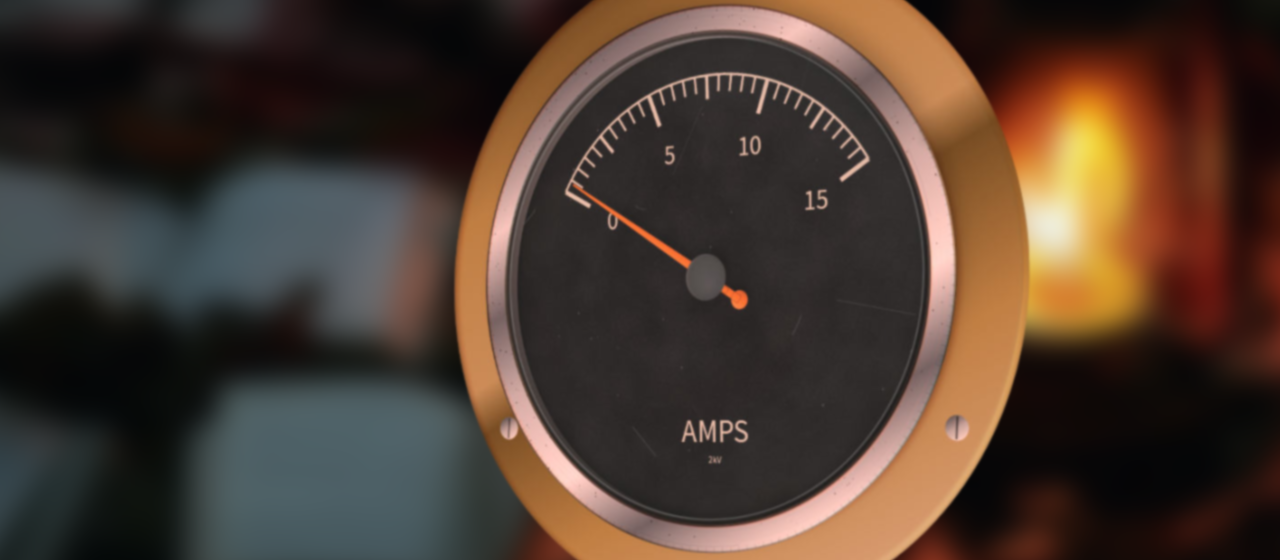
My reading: 0.5A
